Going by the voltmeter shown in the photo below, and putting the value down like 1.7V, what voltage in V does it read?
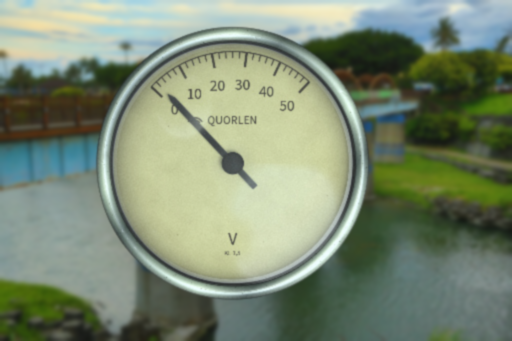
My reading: 2V
